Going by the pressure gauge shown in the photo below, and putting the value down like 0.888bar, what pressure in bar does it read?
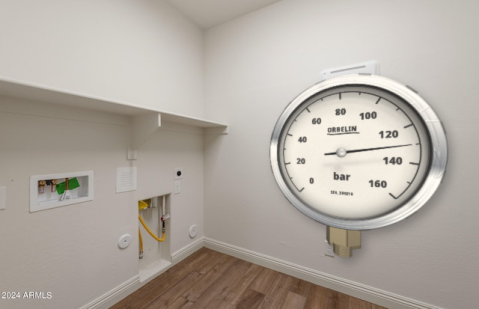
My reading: 130bar
